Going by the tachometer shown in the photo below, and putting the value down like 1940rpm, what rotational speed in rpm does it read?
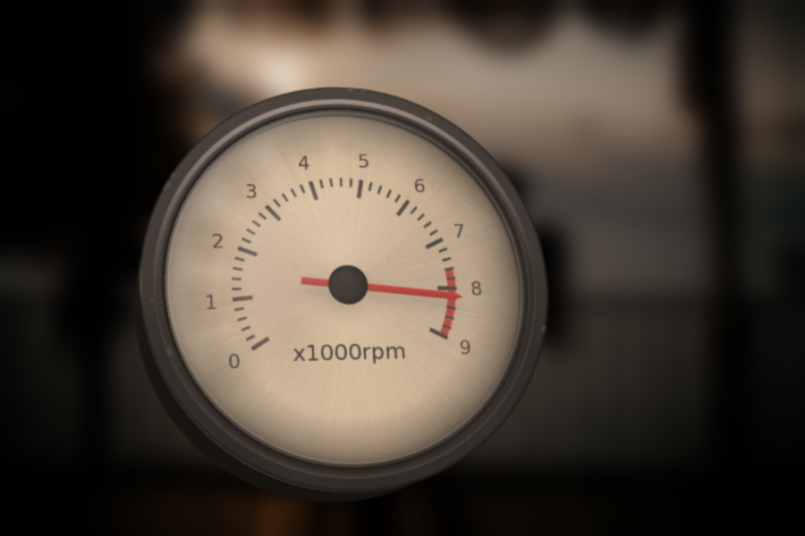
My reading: 8200rpm
